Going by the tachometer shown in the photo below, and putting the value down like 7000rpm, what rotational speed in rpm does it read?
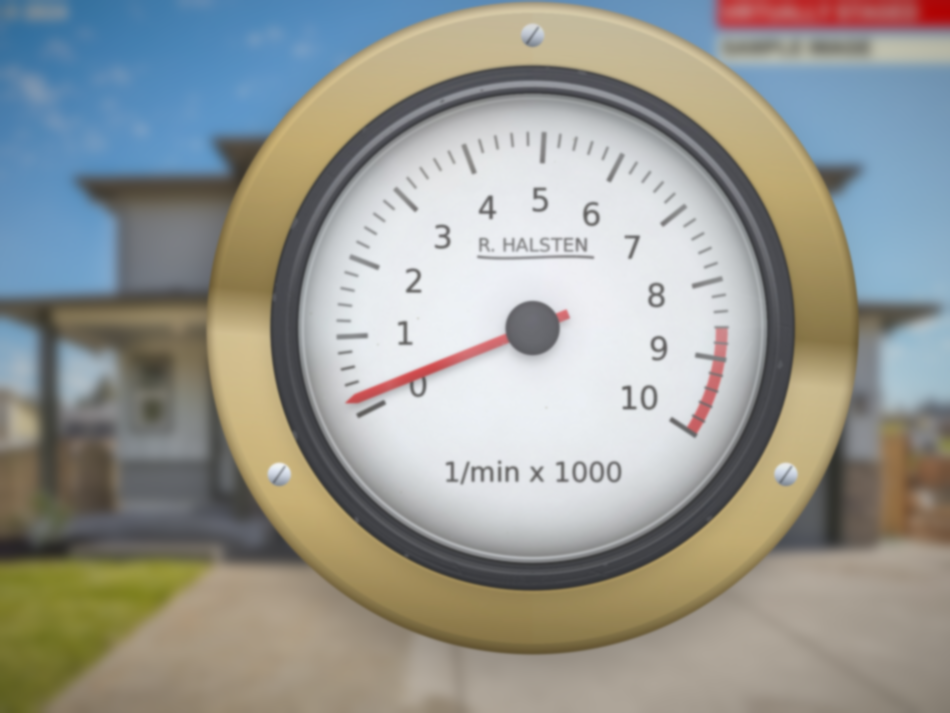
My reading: 200rpm
